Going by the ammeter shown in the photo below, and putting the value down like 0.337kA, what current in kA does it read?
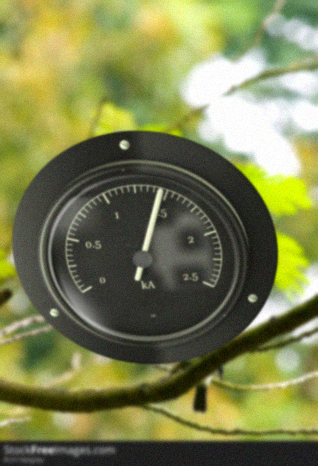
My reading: 1.45kA
